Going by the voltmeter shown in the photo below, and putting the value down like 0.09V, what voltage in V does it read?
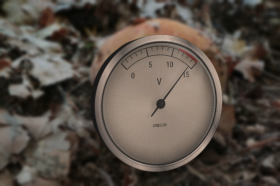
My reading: 14V
